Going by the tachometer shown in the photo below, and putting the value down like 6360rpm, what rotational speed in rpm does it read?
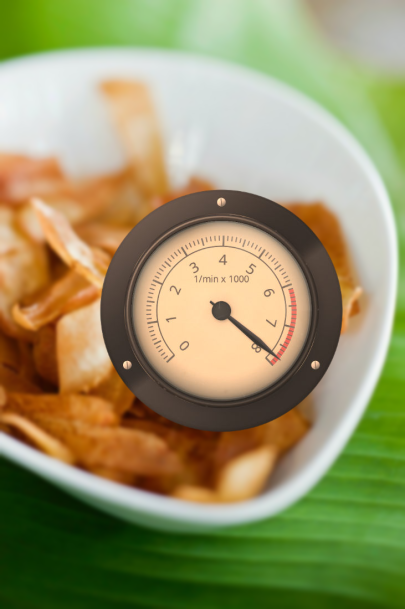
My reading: 7800rpm
